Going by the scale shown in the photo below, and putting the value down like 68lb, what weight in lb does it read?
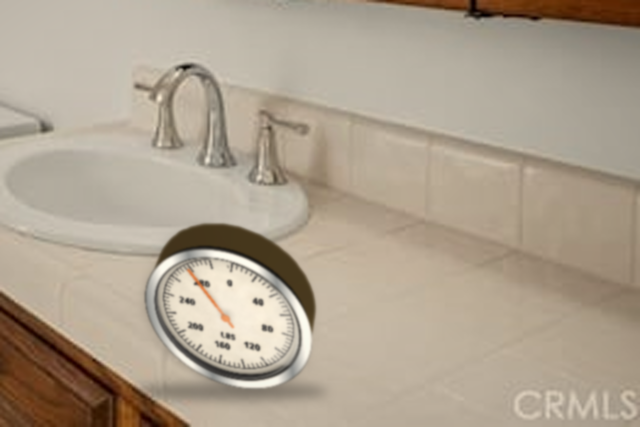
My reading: 280lb
